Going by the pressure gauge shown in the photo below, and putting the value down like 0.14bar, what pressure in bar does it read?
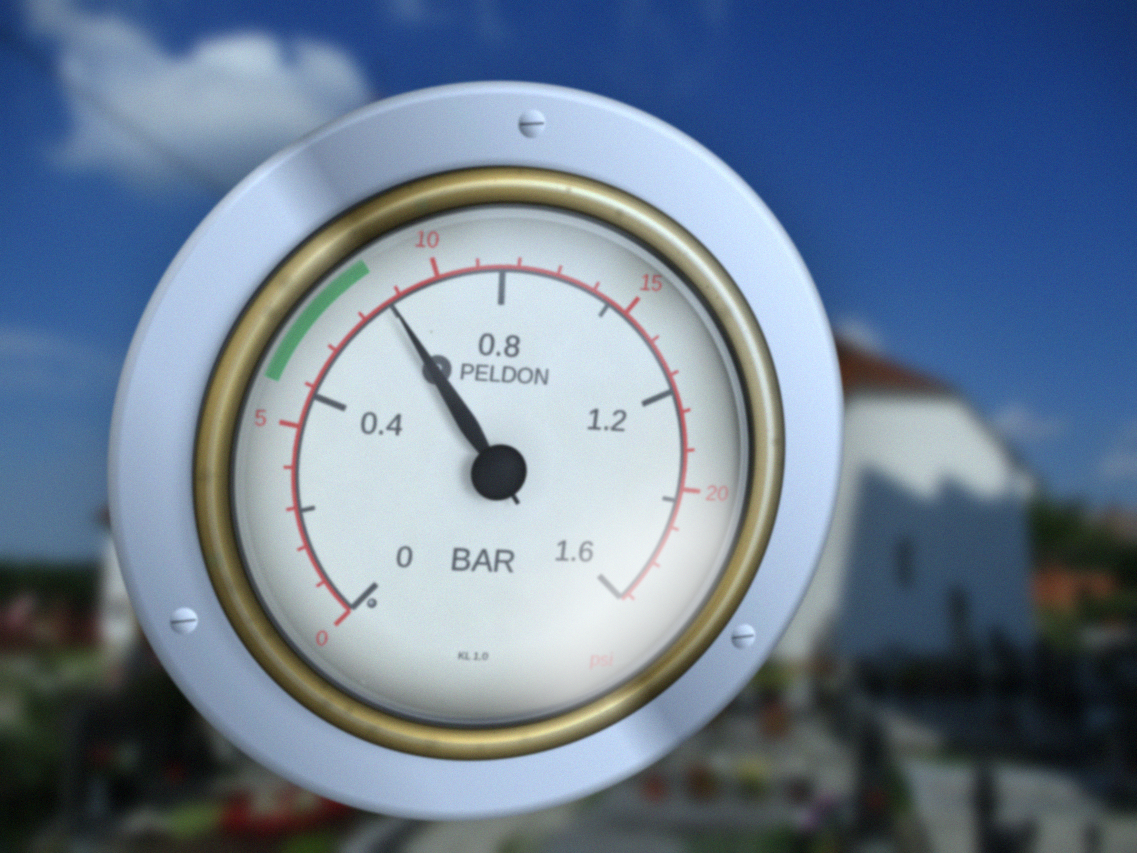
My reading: 0.6bar
